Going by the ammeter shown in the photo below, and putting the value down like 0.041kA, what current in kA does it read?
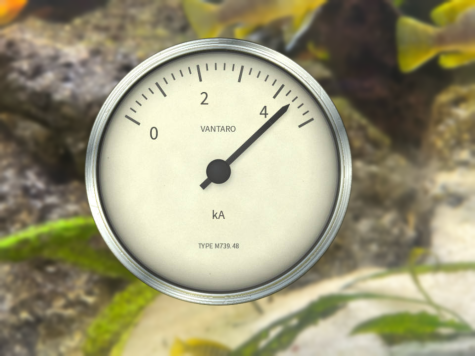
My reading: 4.4kA
